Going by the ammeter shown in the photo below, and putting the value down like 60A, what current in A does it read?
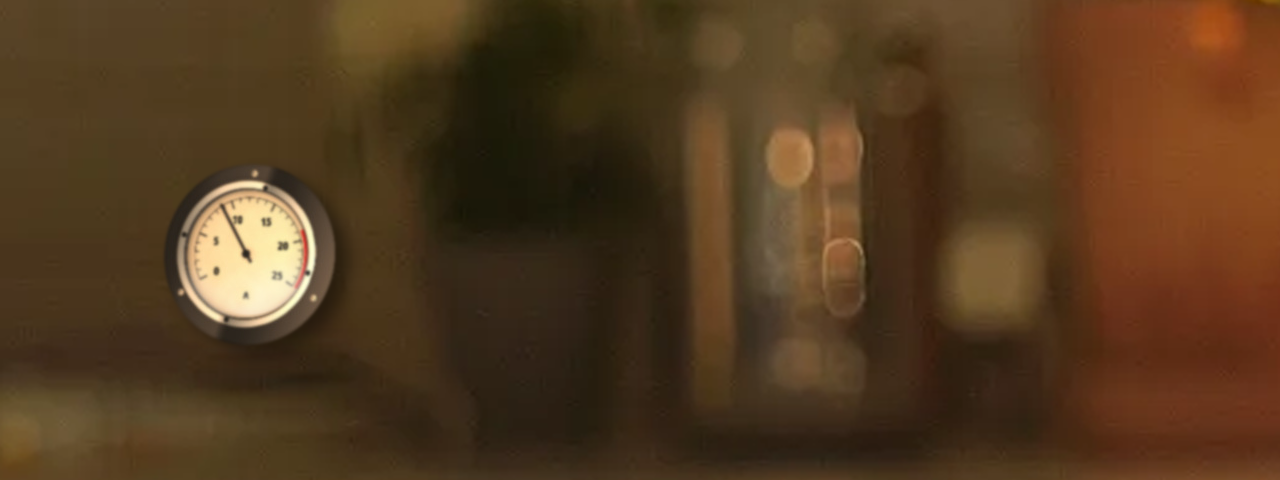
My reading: 9A
